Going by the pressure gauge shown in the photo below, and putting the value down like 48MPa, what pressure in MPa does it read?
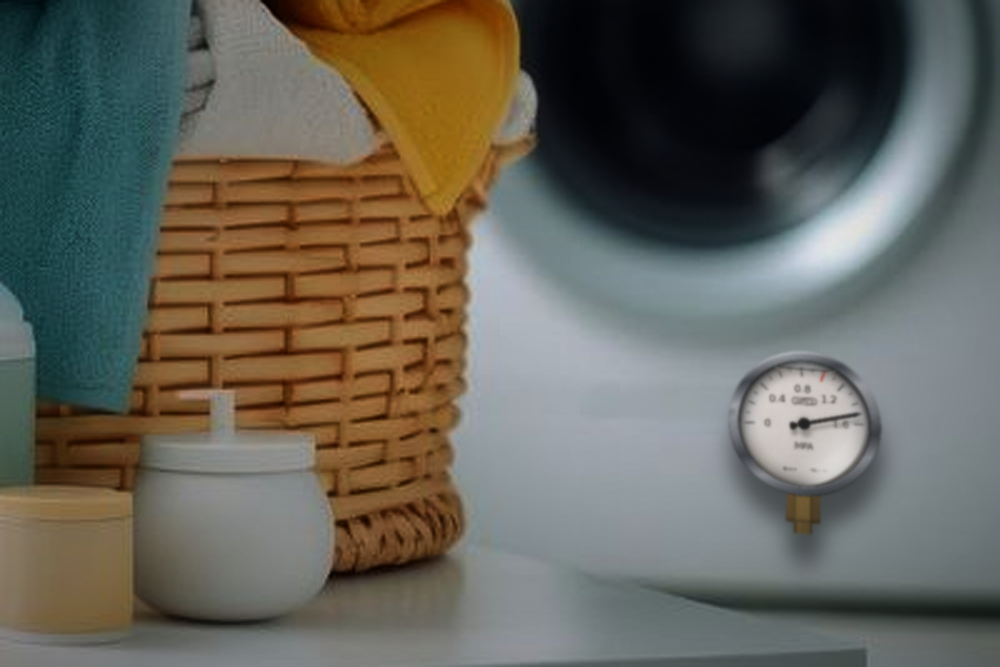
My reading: 1.5MPa
